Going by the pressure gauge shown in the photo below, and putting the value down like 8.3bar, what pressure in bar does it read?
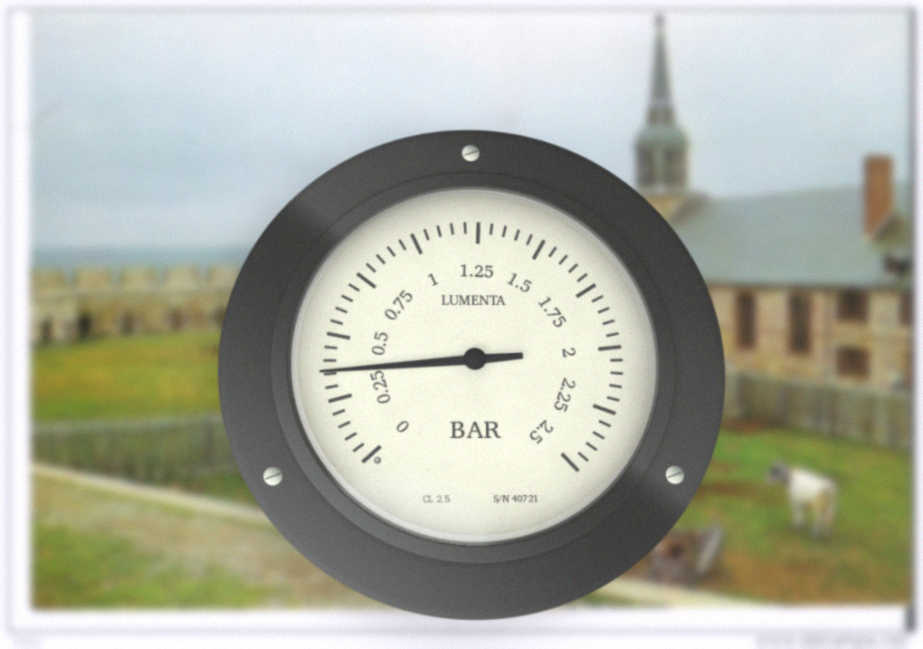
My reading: 0.35bar
